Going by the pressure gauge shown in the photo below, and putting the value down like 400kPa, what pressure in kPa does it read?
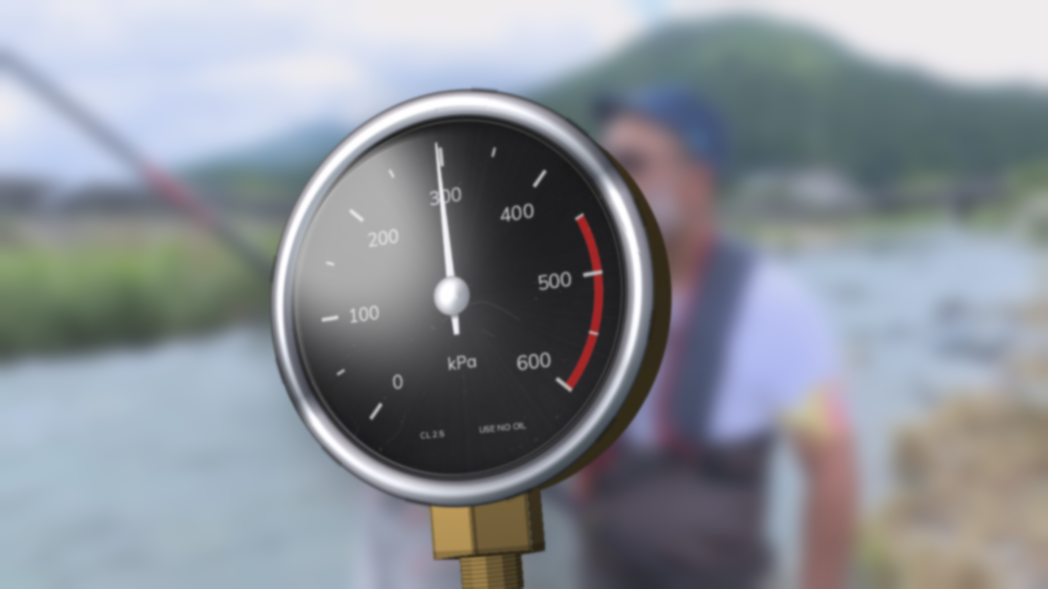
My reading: 300kPa
